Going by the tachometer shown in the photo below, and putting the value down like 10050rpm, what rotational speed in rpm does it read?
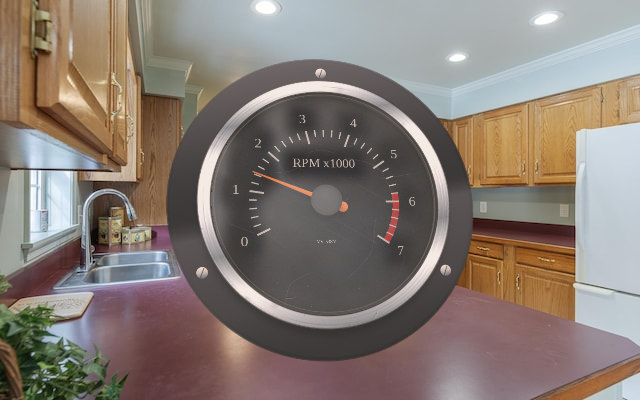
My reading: 1400rpm
